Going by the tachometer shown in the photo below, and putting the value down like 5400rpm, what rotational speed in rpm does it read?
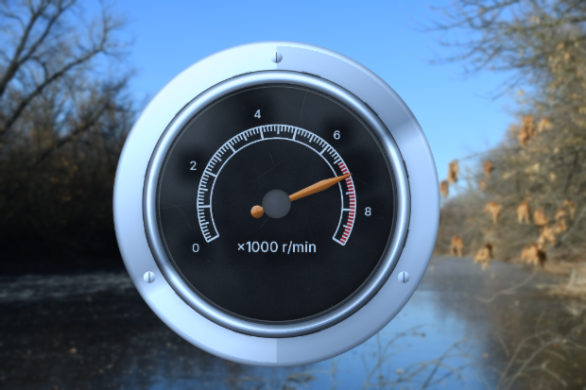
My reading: 7000rpm
